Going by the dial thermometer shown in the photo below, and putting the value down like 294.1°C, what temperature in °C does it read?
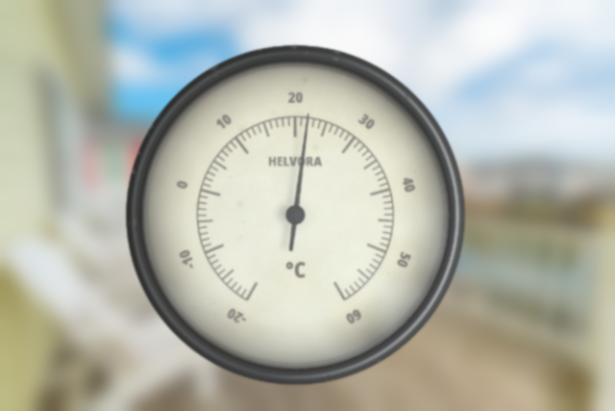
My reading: 22°C
